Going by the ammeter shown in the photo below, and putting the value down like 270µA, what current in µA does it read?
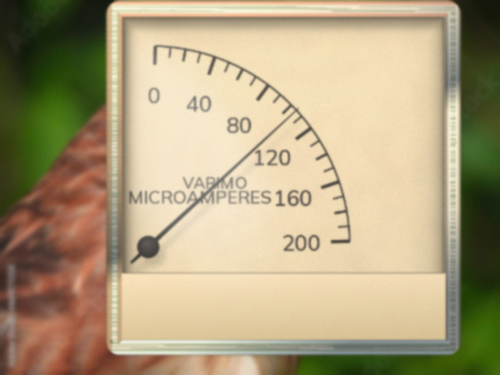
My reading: 105µA
